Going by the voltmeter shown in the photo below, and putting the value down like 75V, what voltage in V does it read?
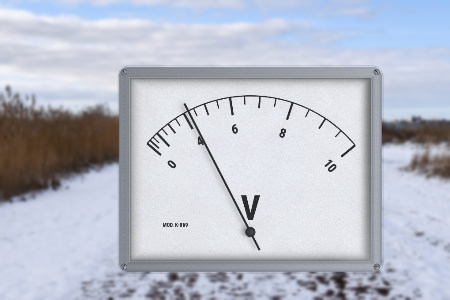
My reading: 4.25V
